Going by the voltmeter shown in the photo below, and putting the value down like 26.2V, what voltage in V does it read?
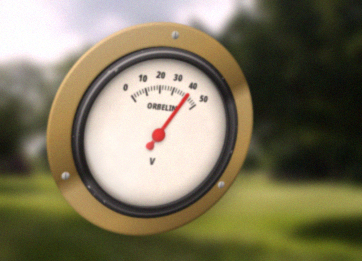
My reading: 40V
